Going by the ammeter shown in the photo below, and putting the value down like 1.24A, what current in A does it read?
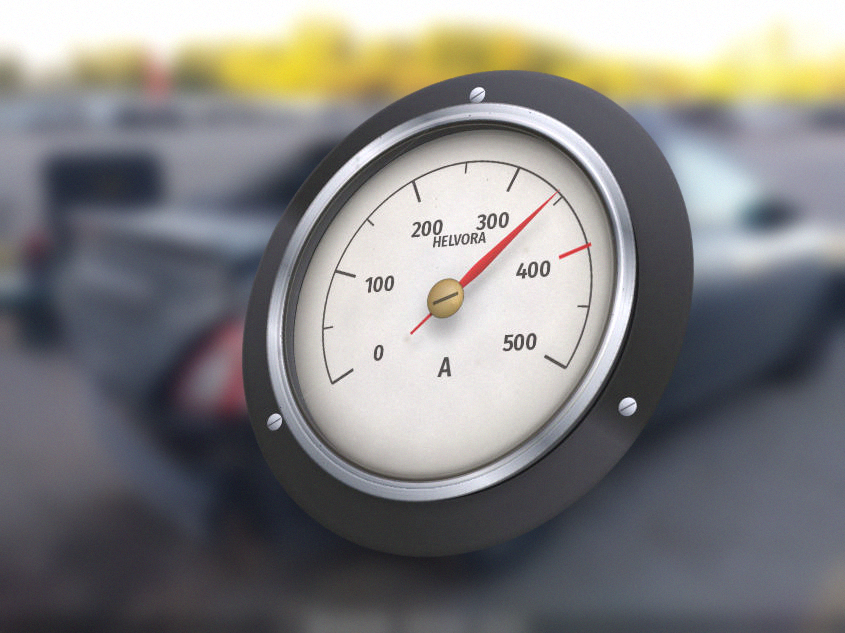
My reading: 350A
